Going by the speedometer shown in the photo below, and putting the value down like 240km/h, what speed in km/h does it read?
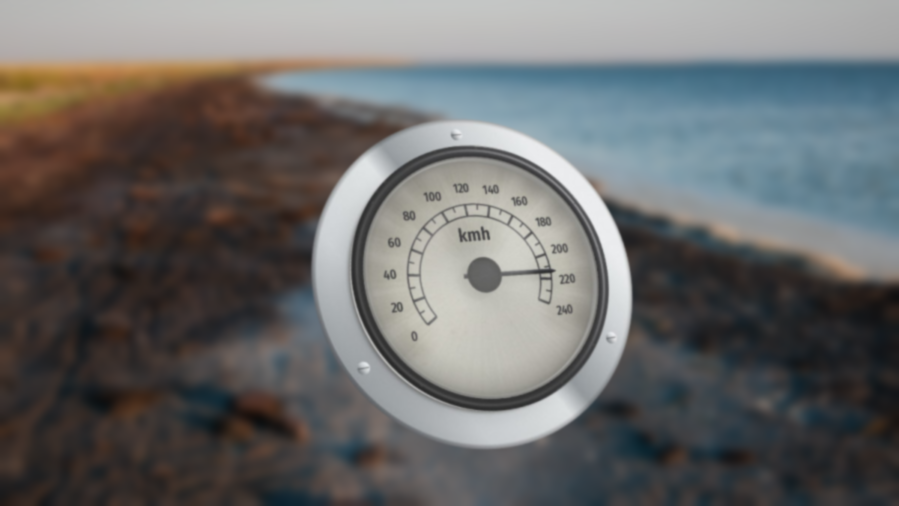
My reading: 215km/h
